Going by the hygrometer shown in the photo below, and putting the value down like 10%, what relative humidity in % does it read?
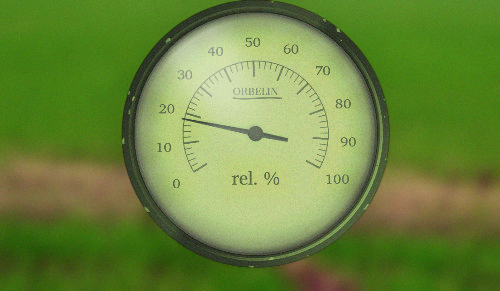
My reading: 18%
